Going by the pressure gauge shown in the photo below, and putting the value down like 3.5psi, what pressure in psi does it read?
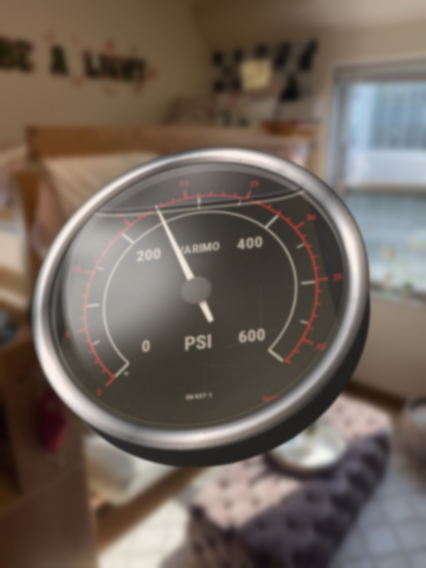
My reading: 250psi
